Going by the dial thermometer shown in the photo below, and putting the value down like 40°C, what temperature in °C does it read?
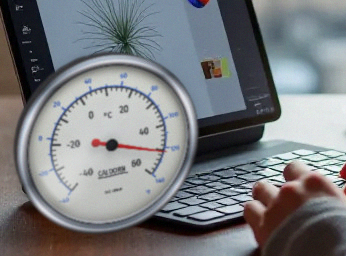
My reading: 50°C
